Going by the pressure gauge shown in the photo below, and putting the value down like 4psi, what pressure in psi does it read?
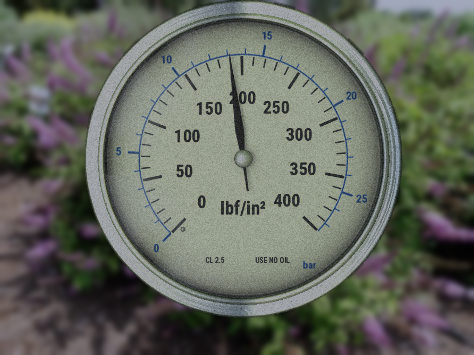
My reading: 190psi
